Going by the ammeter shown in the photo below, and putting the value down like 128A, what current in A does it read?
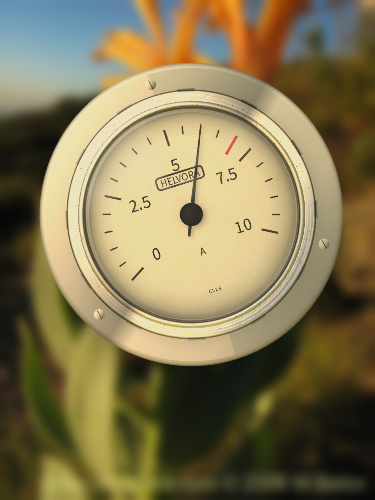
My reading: 6A
